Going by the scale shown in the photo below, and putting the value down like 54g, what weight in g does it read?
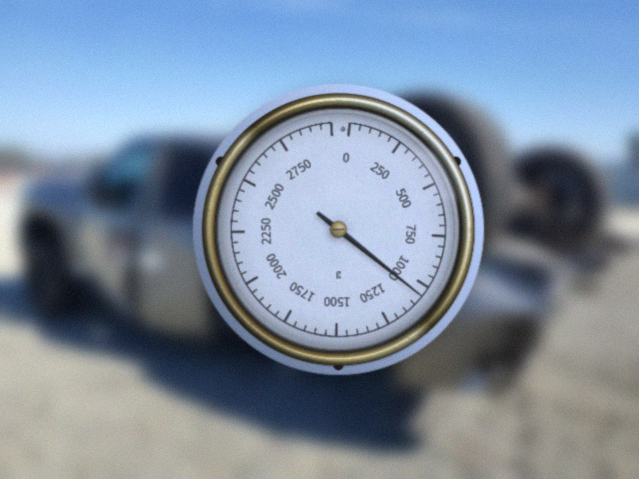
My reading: 1050g
